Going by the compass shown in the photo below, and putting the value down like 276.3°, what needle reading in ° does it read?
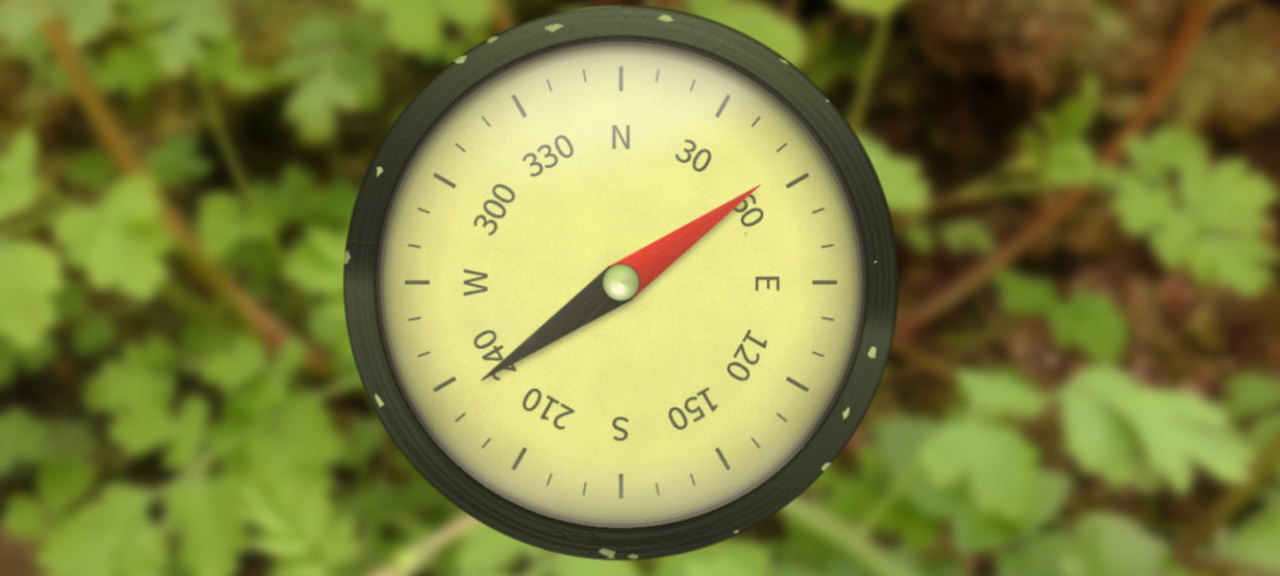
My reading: 55°
